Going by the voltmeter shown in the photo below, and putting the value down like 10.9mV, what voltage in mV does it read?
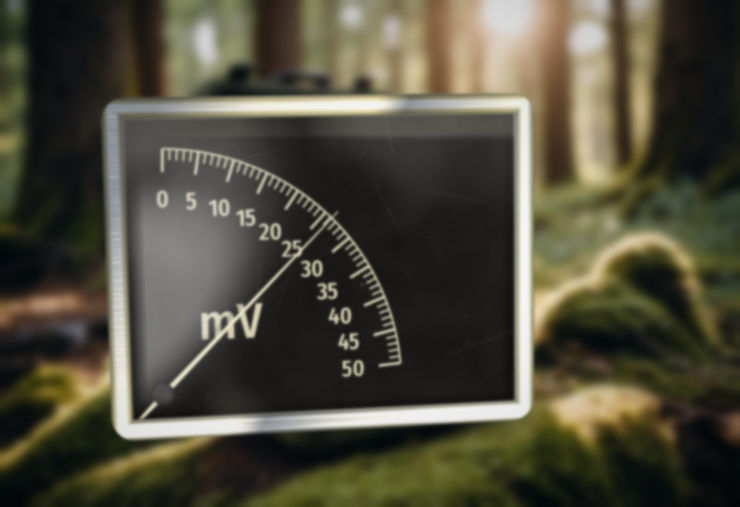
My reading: 26mV
